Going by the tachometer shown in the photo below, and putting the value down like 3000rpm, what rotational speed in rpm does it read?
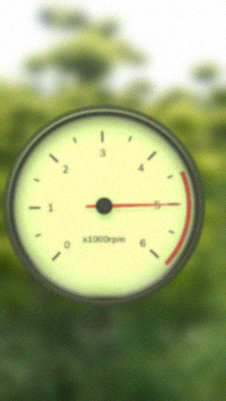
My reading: 5000rpm
